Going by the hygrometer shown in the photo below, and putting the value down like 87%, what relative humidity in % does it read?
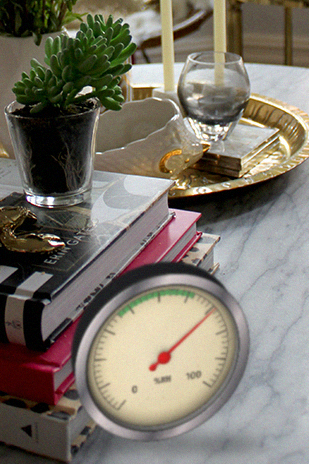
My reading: 70%
